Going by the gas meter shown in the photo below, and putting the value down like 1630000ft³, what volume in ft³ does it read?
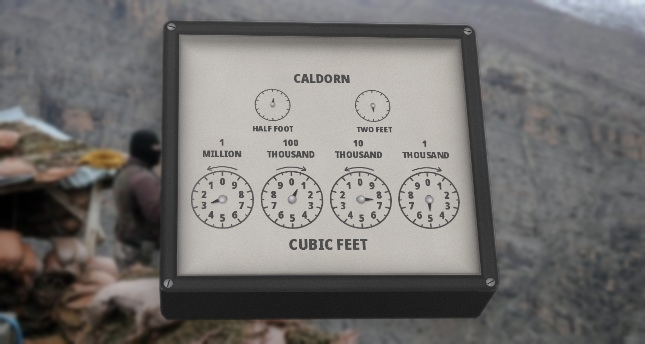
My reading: 307500ft³
